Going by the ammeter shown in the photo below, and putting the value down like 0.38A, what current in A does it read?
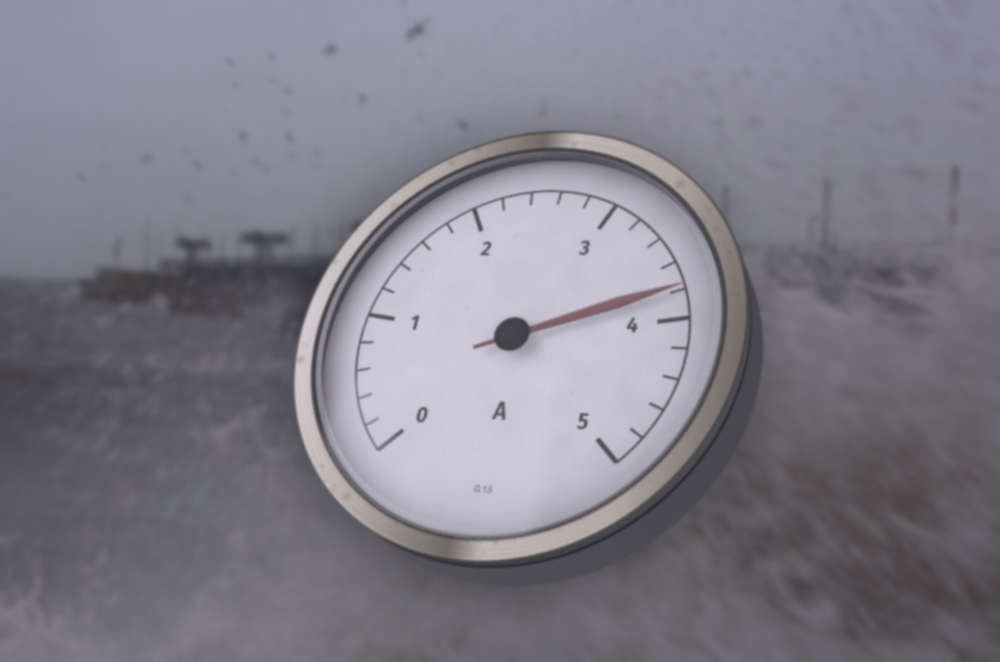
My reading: 3.8A
